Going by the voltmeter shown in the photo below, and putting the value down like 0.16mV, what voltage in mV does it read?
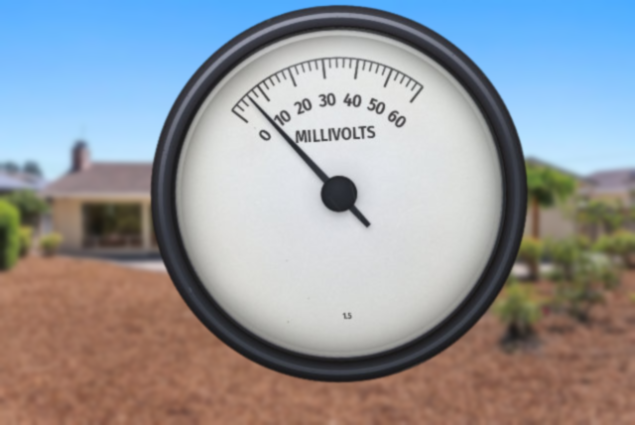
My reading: 6mV
